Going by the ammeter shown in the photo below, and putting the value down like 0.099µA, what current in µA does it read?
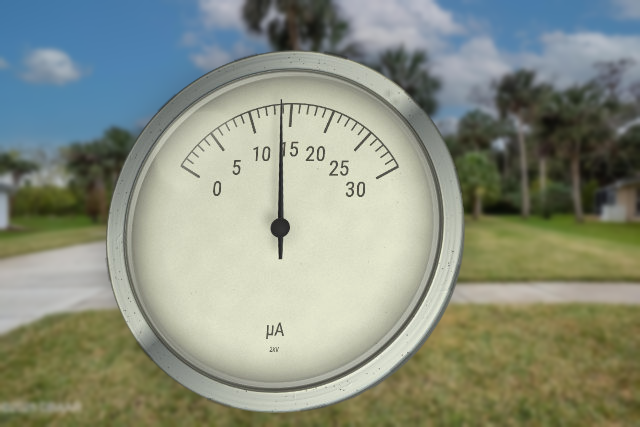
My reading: 14µA
